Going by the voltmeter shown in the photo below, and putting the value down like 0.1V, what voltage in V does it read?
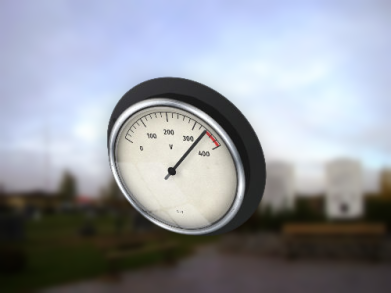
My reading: 340V
